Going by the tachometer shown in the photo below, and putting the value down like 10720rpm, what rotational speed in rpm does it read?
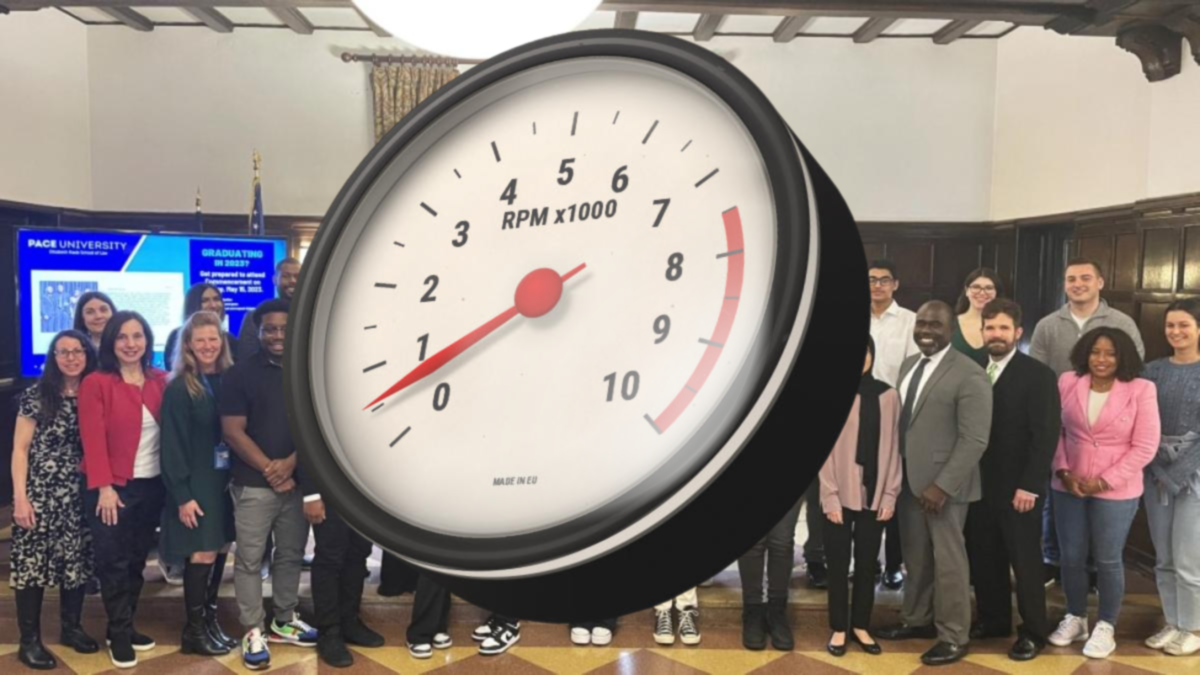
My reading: 500rpm
